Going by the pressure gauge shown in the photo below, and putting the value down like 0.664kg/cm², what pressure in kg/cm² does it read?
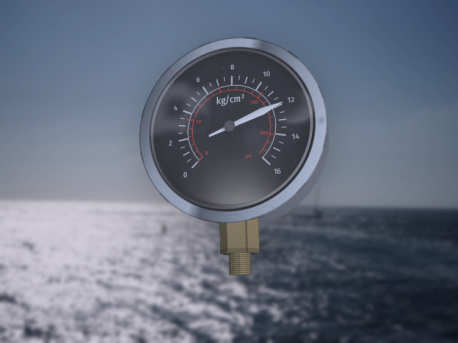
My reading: 12kg/cm²
